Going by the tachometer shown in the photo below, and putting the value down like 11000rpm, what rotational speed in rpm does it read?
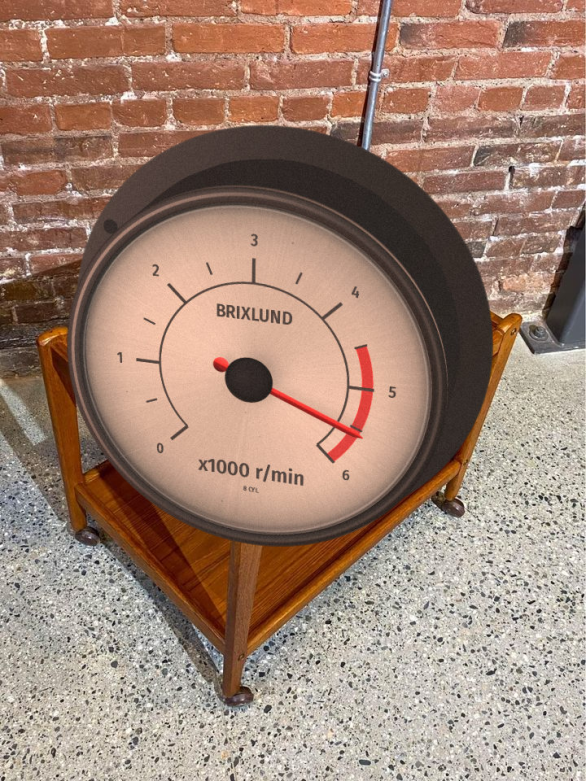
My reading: 5500rpm
